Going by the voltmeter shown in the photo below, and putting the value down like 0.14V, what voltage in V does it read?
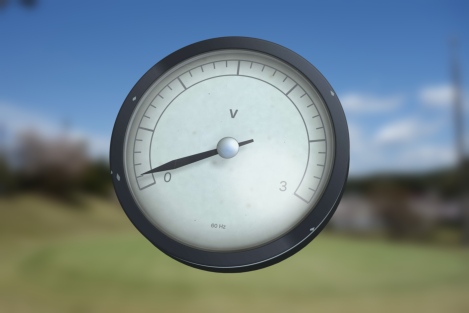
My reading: 0.1V
